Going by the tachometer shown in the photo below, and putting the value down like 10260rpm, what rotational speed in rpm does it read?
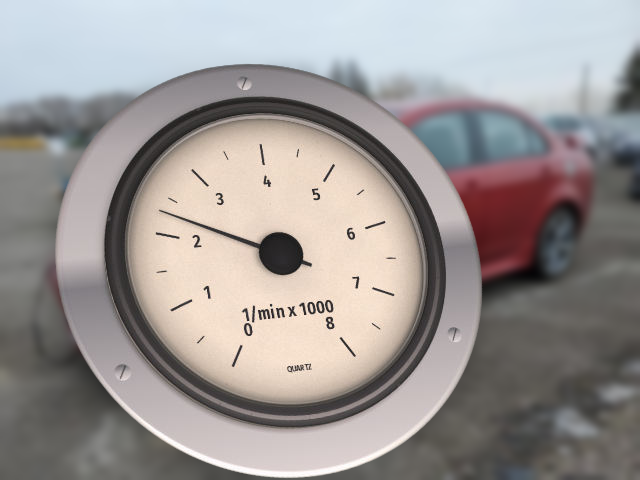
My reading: 2250rpm
